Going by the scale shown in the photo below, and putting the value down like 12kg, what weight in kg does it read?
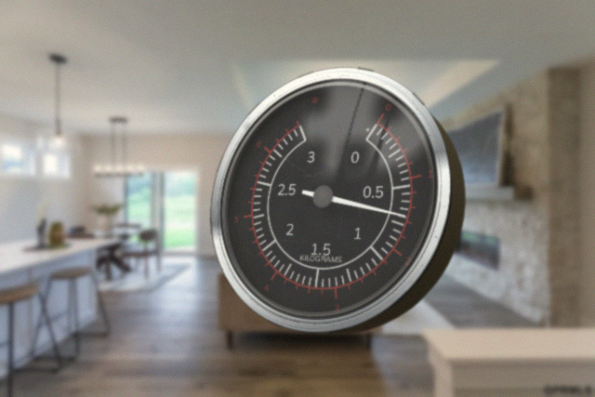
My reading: 0.7kg
